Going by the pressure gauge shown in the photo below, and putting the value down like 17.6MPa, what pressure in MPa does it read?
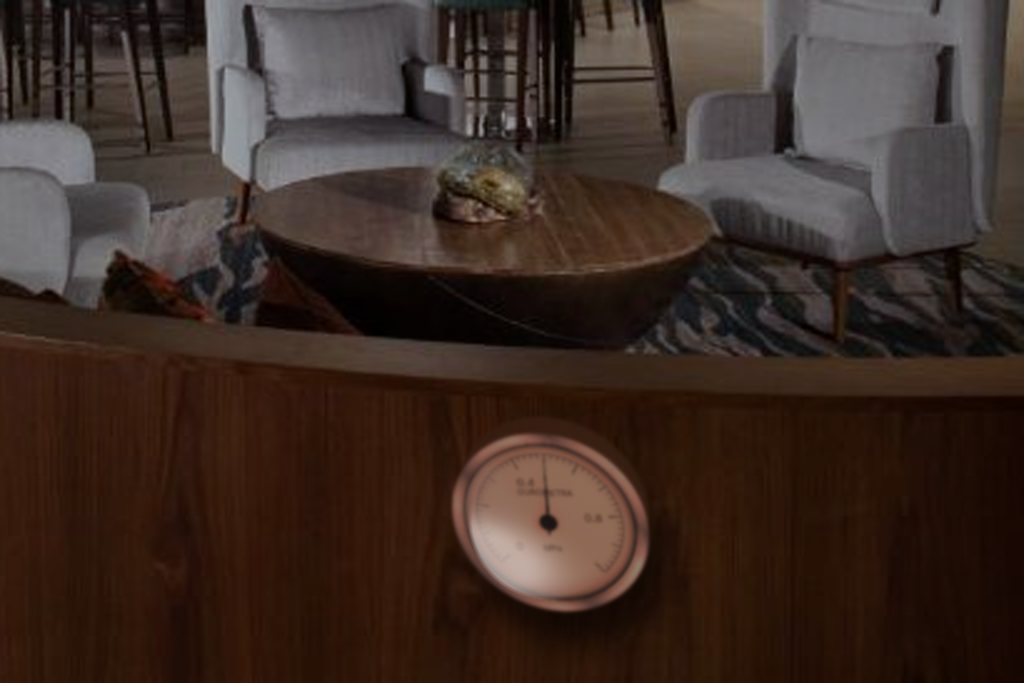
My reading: 0.5MPa
